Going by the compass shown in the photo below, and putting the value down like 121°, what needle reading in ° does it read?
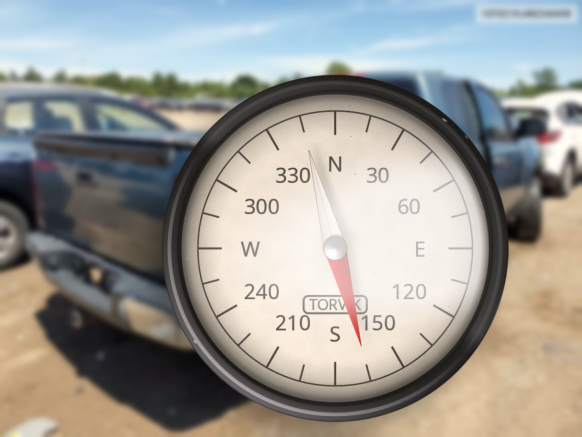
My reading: 165°
